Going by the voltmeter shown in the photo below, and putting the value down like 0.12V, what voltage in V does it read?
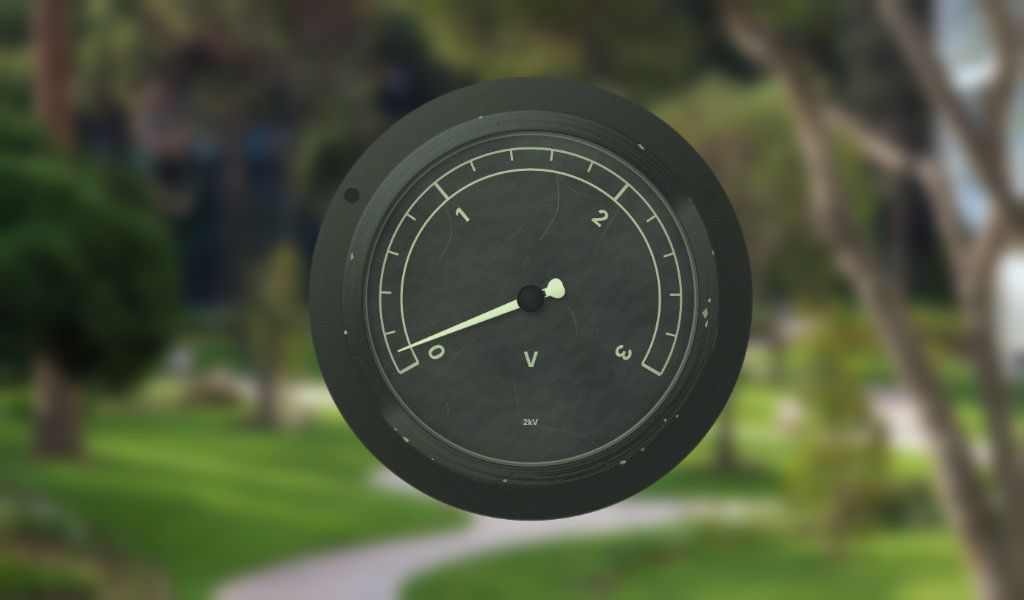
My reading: 0.1V
